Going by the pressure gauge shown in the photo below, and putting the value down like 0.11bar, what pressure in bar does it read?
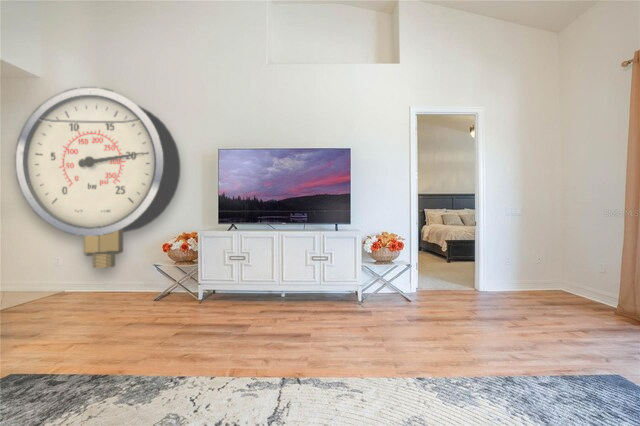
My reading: 20bar
